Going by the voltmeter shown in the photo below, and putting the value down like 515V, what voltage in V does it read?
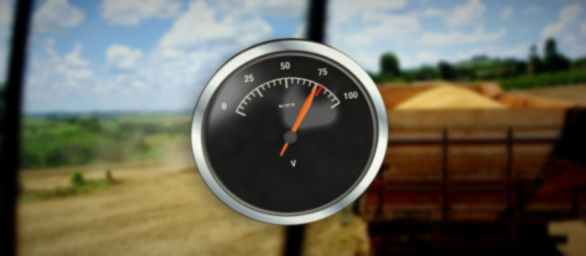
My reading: 75V
